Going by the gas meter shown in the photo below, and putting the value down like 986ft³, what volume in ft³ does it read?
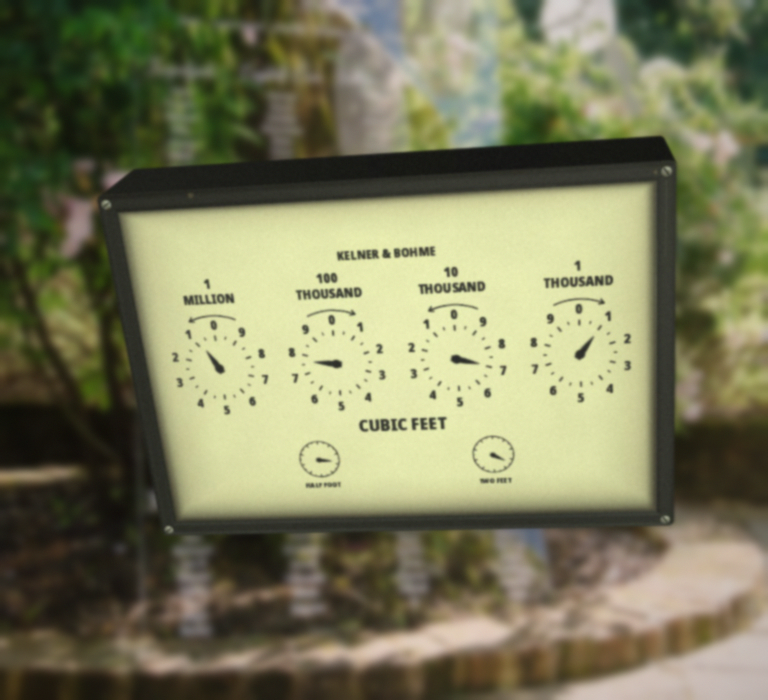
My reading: 77100ft³
